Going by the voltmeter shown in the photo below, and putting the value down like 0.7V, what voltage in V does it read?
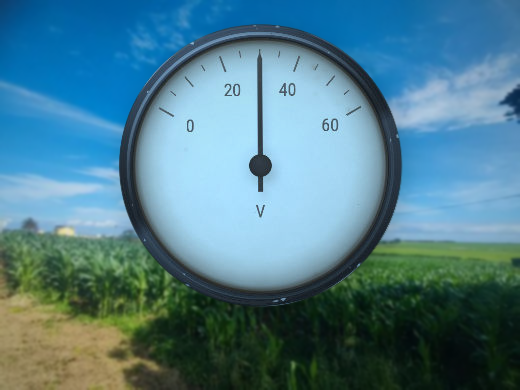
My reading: 30V
